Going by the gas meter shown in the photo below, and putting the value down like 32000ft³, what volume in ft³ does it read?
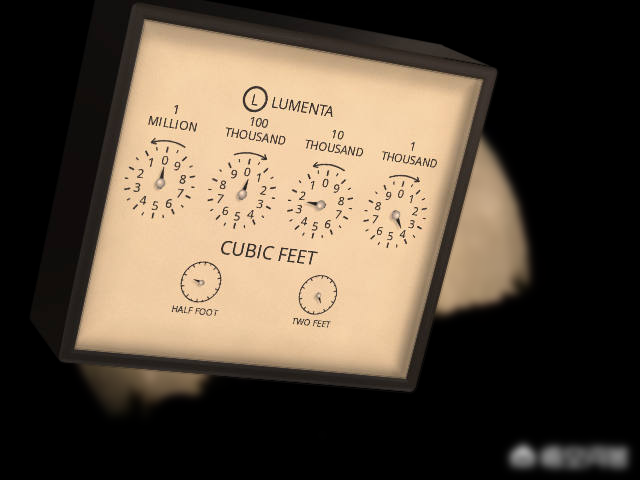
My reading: 2400ft³
